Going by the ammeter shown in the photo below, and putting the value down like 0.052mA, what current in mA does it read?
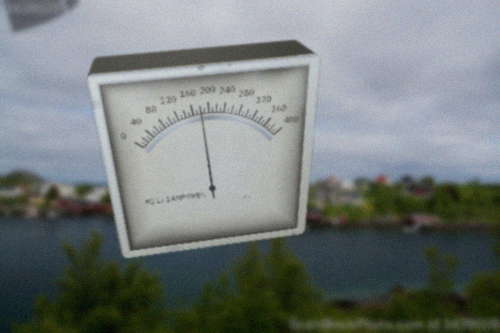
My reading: 180mA
